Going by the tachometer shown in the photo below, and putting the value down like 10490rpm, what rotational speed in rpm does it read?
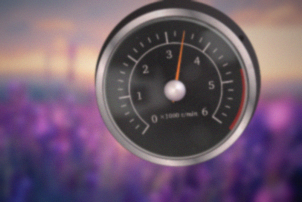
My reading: 3400rpm
